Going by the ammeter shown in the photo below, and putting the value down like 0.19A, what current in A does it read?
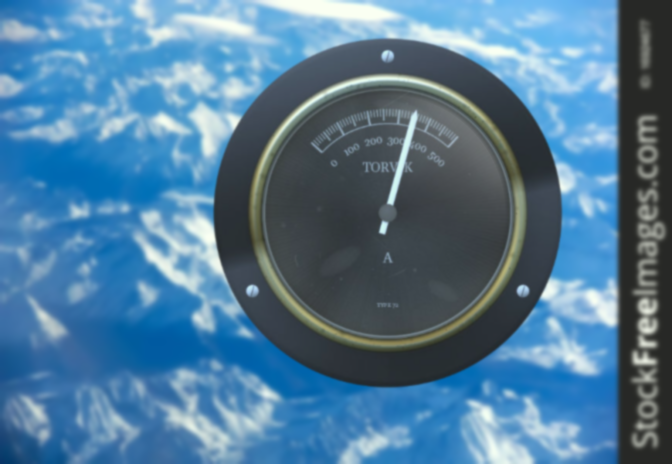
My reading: 350A
